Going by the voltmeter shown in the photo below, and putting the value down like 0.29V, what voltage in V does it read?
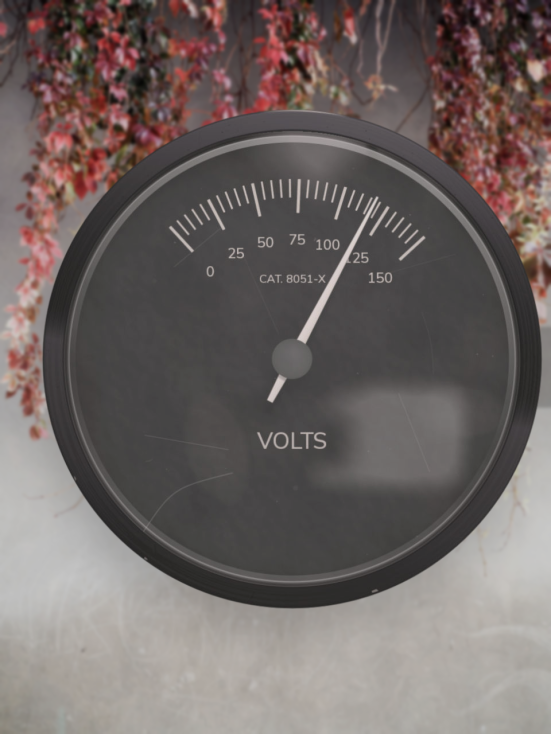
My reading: 117.5V
